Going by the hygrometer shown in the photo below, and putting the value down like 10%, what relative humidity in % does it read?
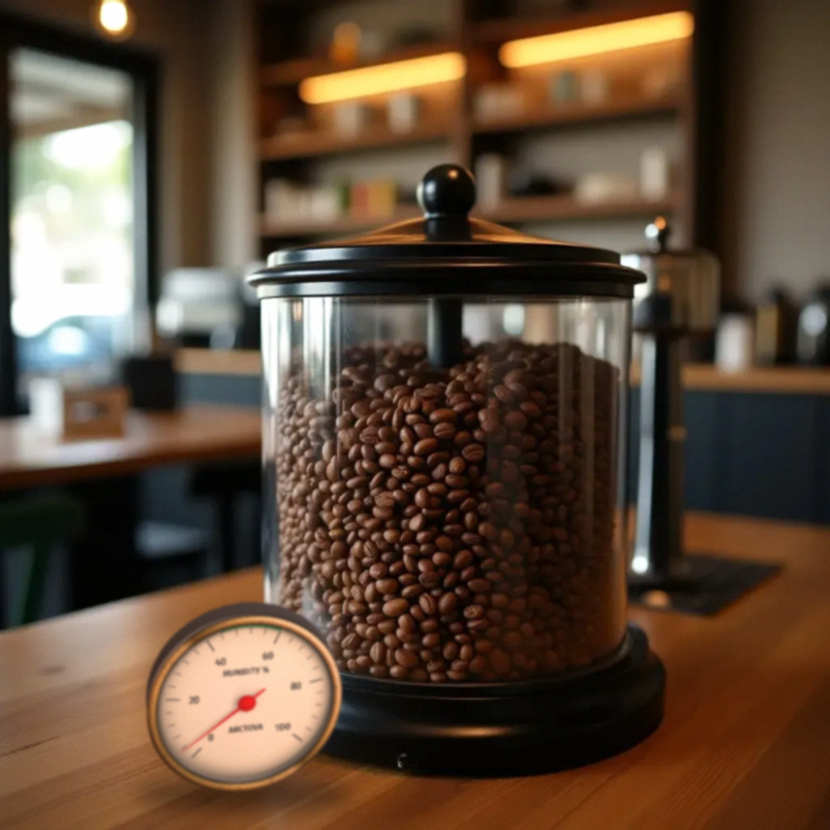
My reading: 4%
